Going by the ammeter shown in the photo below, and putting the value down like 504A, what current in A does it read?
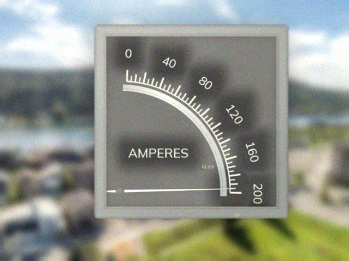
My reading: 195A
